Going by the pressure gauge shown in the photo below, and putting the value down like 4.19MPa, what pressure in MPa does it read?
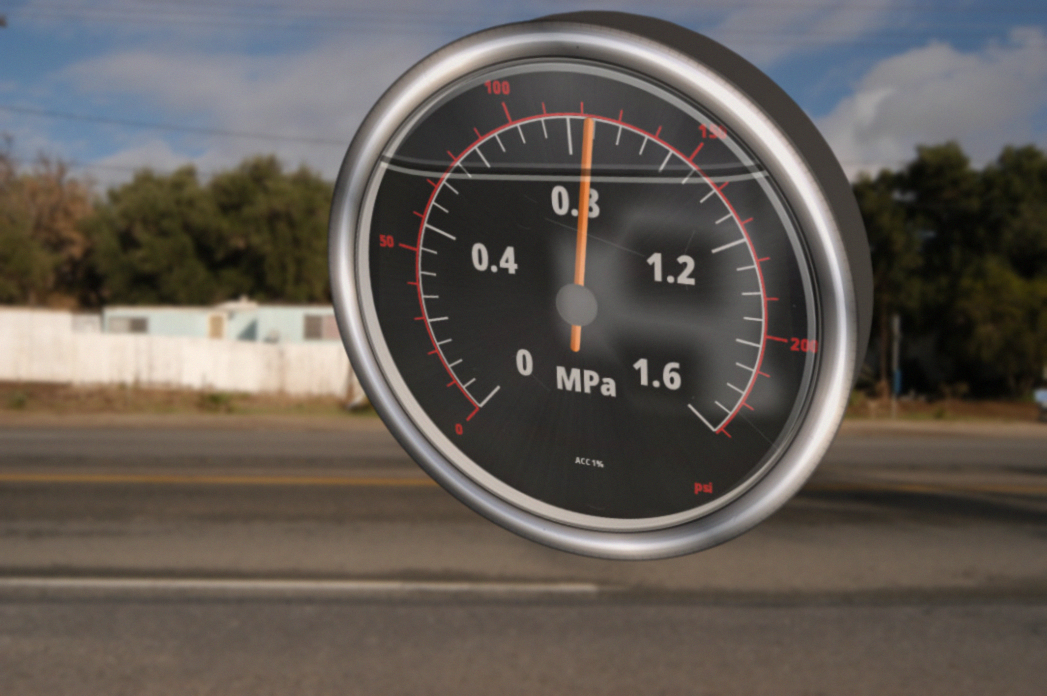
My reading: 0.85MPa
